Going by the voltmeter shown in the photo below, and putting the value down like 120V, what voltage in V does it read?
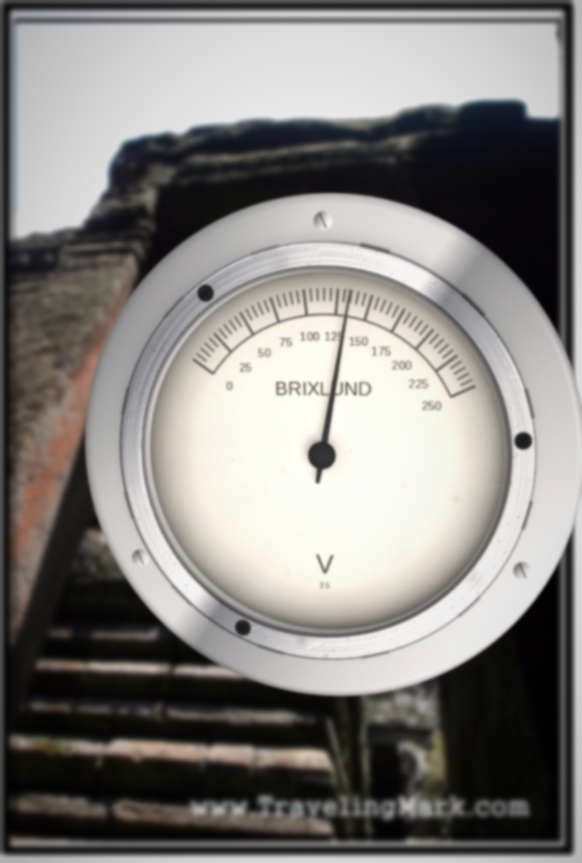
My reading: 135V
